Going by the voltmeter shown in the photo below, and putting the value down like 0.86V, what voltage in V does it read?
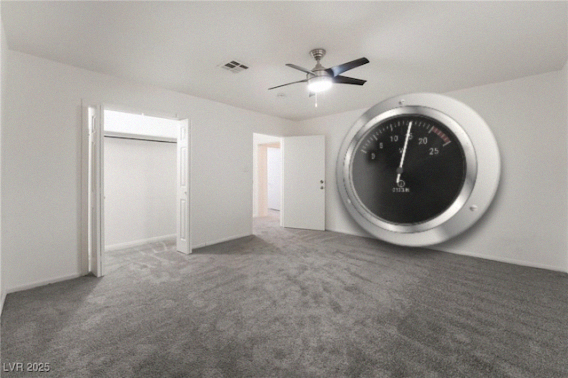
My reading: 15V
